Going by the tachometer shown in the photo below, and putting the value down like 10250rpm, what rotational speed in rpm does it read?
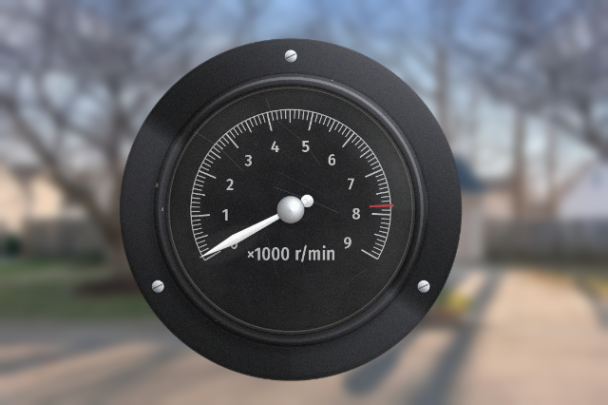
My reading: 100rpm
